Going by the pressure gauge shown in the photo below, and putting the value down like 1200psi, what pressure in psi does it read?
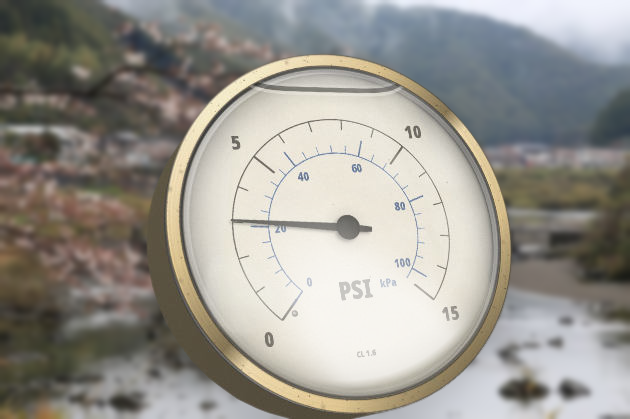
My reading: 3psi
